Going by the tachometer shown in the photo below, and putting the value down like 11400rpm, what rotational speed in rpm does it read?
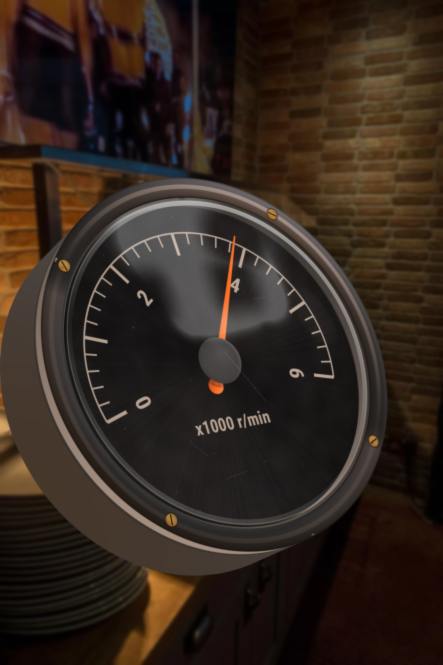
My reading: 3800rpm
